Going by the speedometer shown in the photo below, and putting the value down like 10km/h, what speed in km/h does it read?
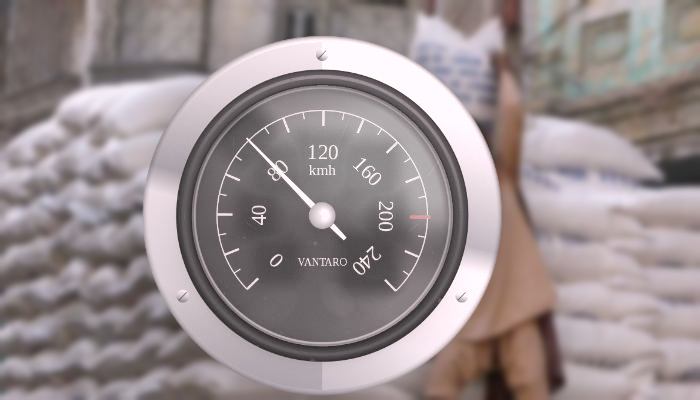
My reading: 80km/h
